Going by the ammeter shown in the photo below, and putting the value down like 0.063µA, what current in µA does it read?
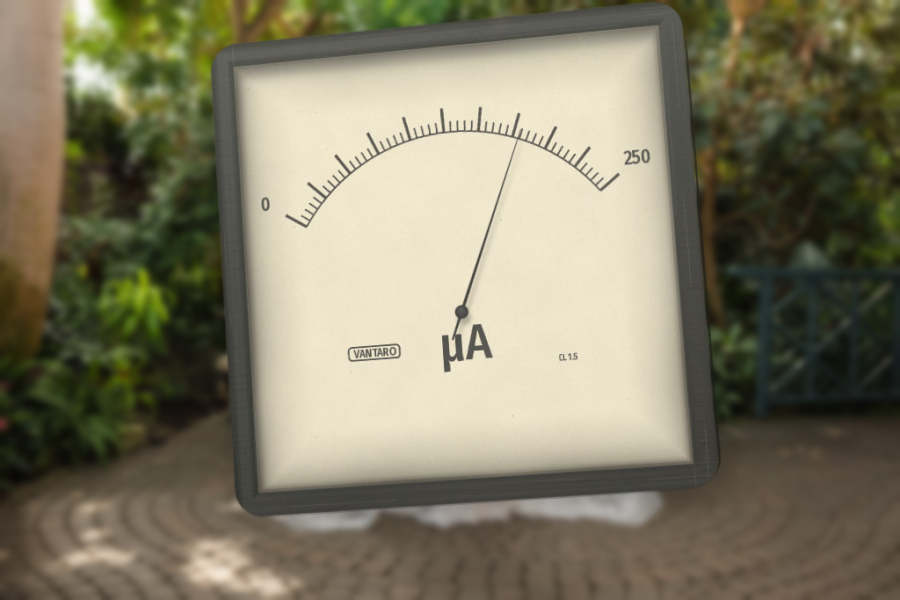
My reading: 180µA
